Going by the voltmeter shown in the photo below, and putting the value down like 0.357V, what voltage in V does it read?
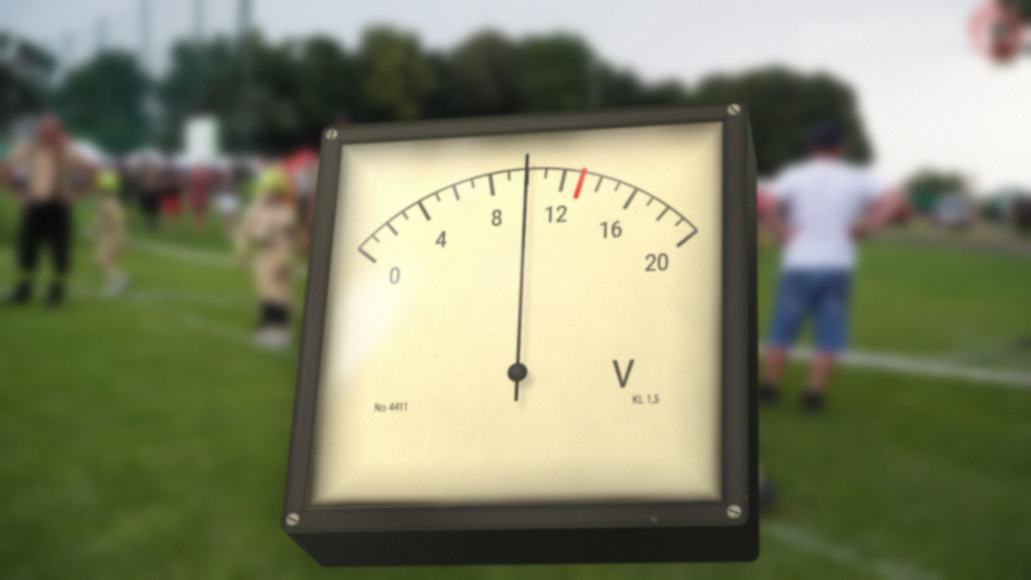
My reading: 10V
